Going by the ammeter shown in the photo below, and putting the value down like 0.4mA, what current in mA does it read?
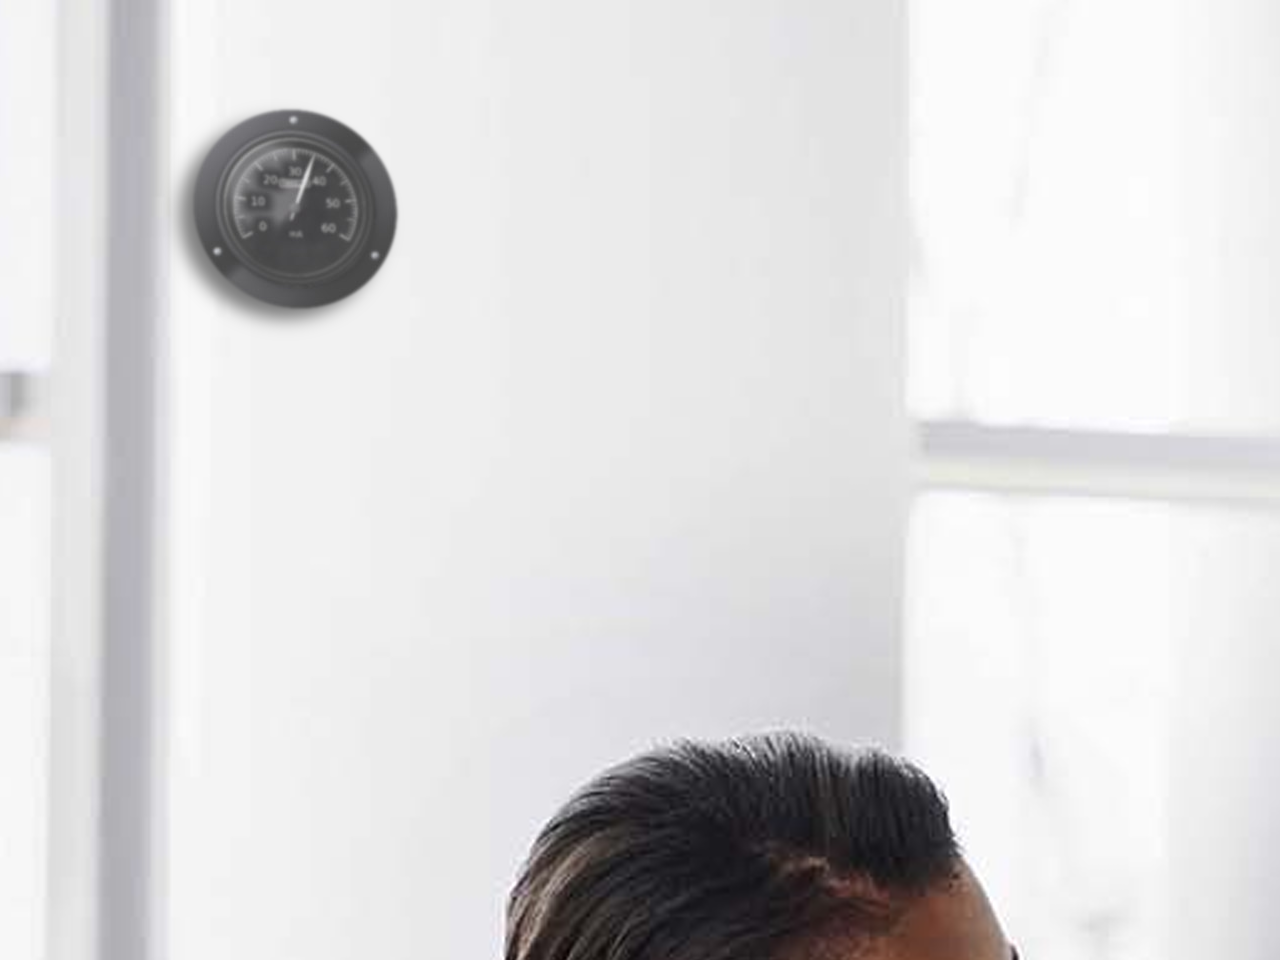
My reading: 35mA
